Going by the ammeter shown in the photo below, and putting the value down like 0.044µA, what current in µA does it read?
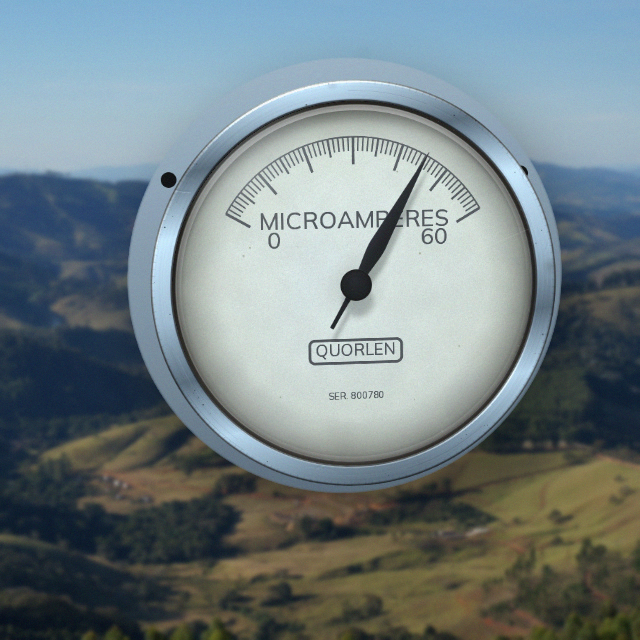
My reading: 45µA
